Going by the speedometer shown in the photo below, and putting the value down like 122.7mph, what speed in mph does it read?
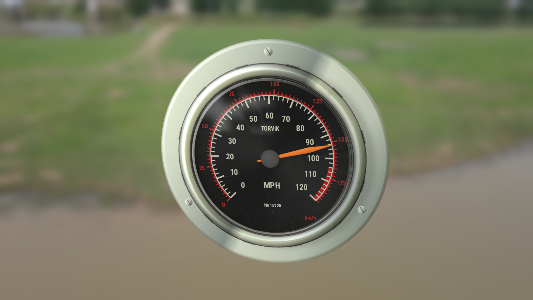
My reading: 94mph
